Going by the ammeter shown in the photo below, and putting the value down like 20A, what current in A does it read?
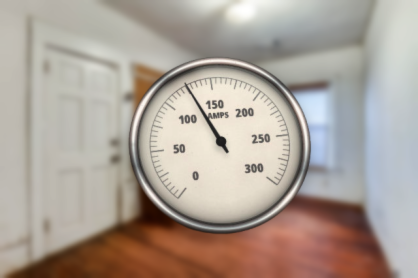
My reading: 125A
